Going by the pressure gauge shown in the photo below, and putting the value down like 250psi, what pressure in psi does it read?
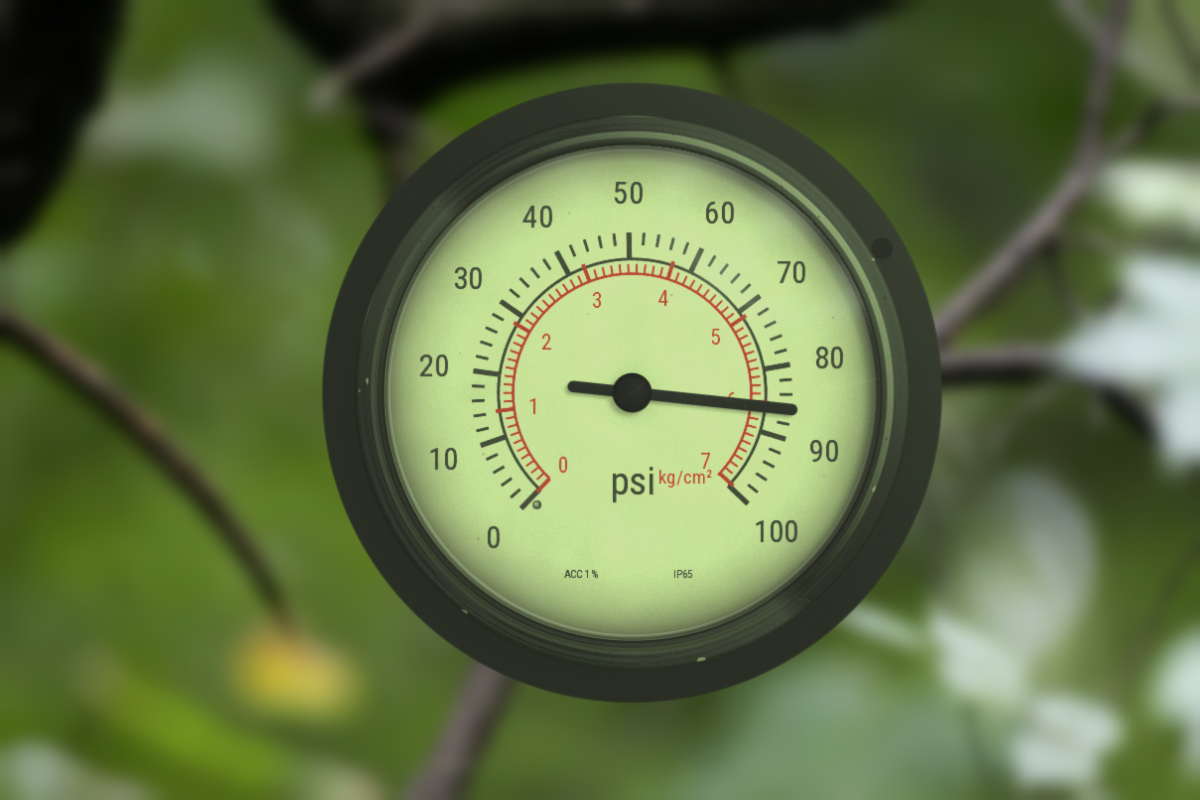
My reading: 86psi
